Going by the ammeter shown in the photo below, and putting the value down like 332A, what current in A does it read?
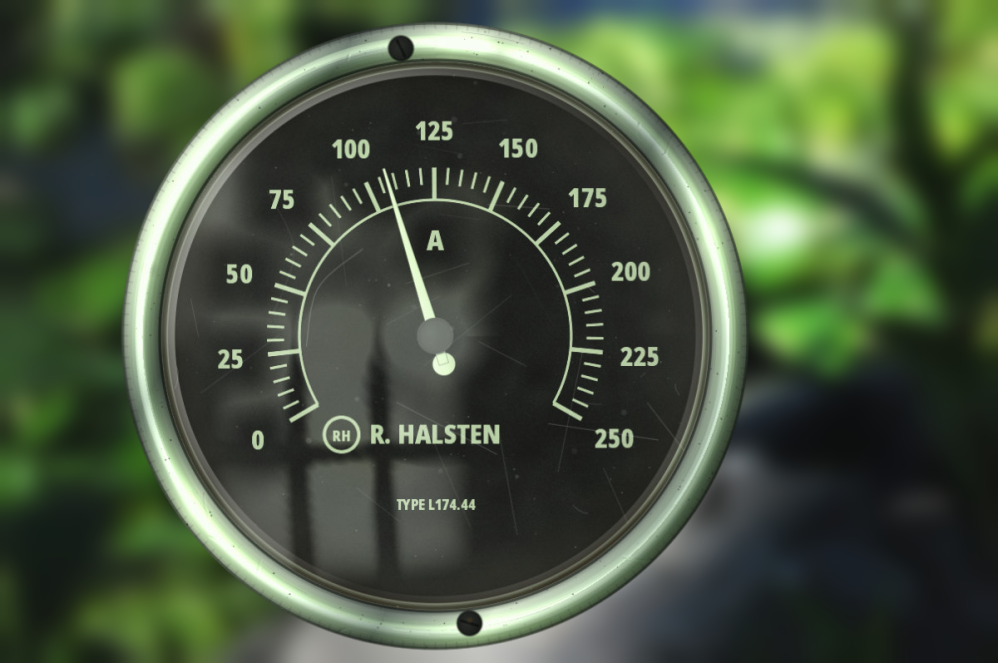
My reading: 107.5A
